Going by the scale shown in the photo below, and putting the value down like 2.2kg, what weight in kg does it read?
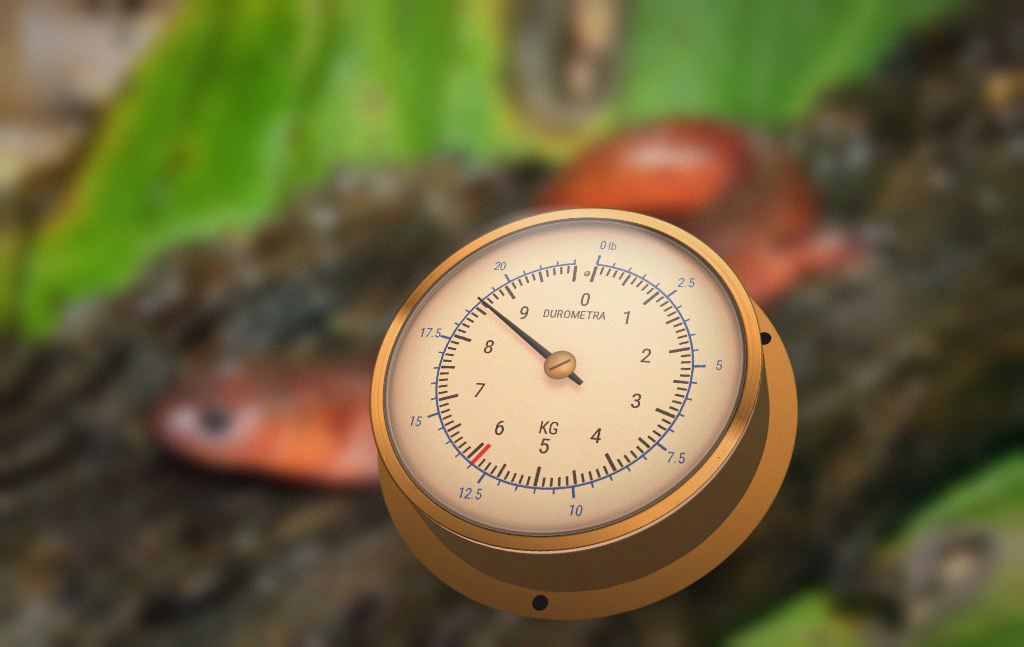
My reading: 8.6kg
